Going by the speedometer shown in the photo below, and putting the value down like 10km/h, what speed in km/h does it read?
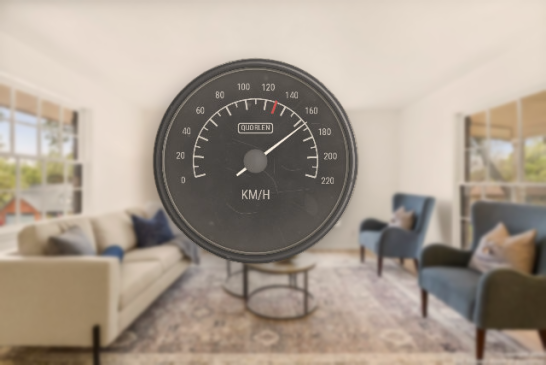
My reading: 165km/h
